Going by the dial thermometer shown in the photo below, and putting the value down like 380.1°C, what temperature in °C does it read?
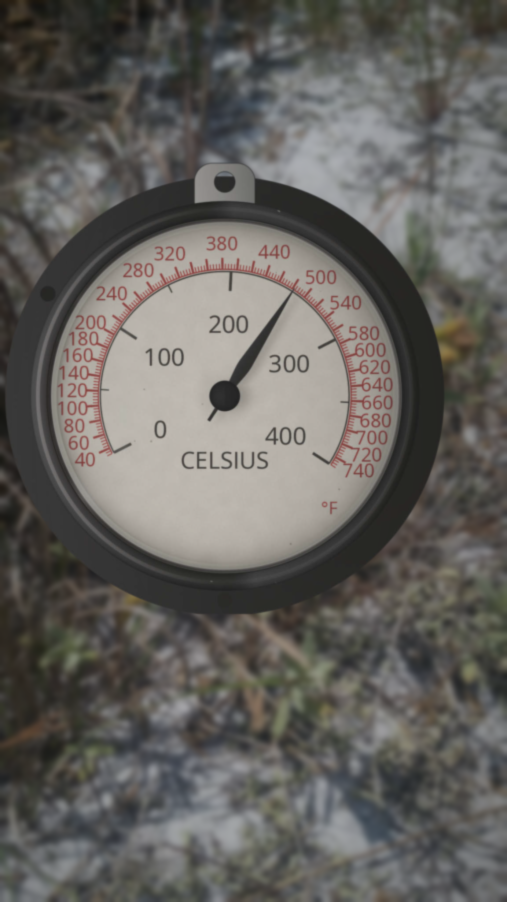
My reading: 250°C
